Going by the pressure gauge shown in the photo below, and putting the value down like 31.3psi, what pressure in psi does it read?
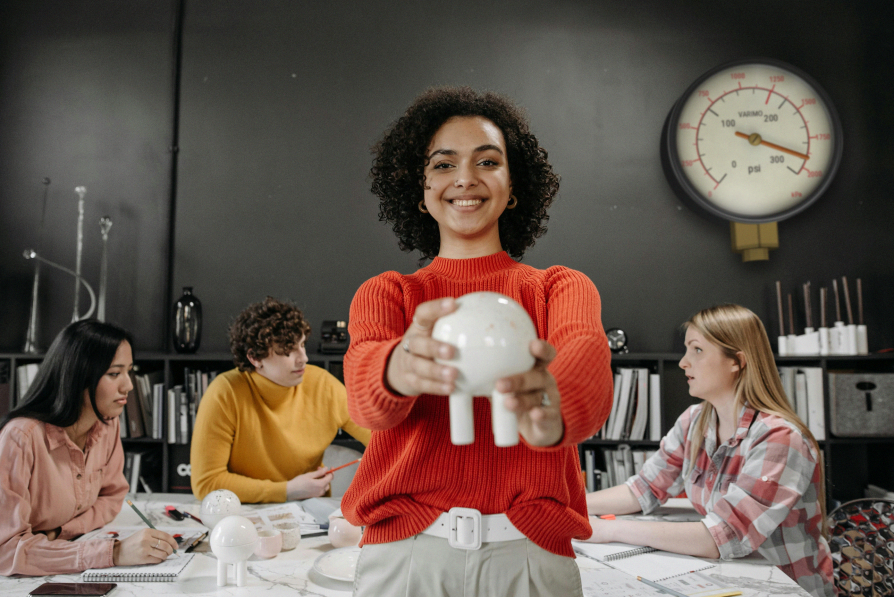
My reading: 280psi
